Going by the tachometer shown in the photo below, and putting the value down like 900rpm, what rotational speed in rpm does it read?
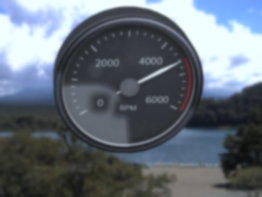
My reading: 4600rpm
